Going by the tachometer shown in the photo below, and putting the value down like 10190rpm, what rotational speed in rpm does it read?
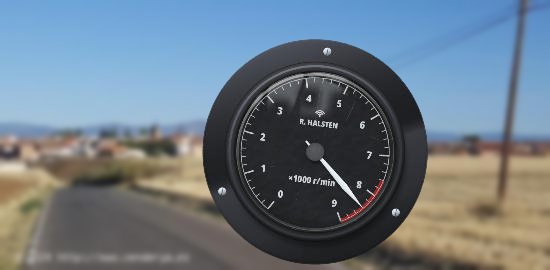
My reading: 8400rpm
